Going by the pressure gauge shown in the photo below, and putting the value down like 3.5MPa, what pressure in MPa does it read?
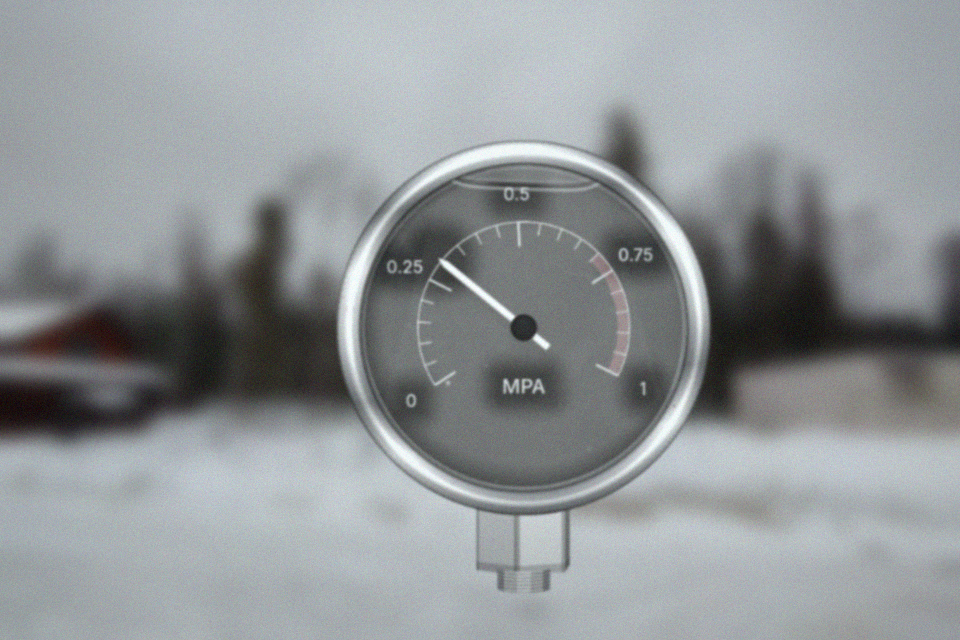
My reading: 0.3MPa
